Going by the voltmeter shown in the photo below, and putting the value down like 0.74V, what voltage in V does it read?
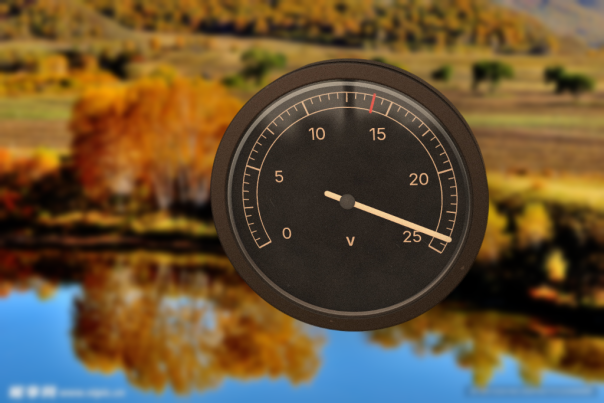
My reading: 24V
